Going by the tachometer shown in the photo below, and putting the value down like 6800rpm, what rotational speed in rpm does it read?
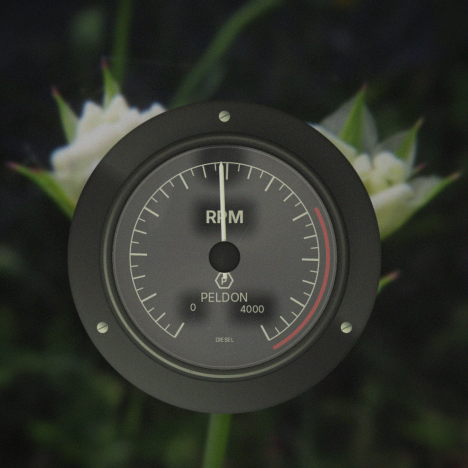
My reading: 1950rpm
